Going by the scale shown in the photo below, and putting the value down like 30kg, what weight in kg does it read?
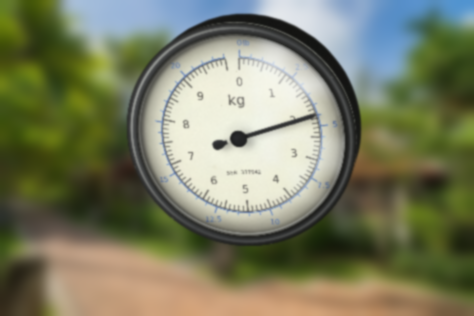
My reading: 2kg
